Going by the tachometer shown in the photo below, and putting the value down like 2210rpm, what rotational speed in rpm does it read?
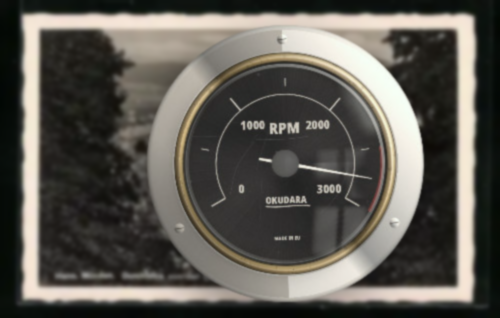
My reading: 2750rpm
